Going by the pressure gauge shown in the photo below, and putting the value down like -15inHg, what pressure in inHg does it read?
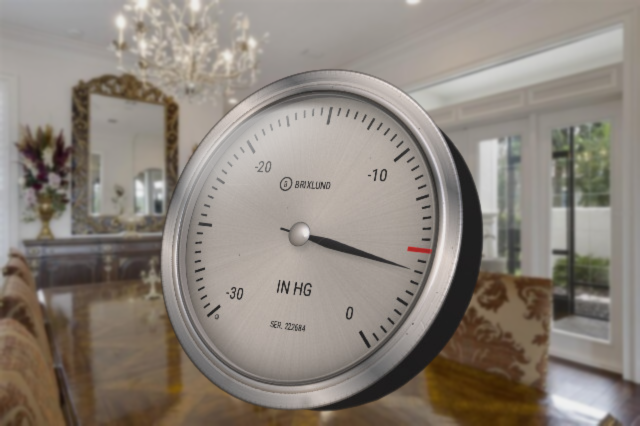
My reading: -4inHg
